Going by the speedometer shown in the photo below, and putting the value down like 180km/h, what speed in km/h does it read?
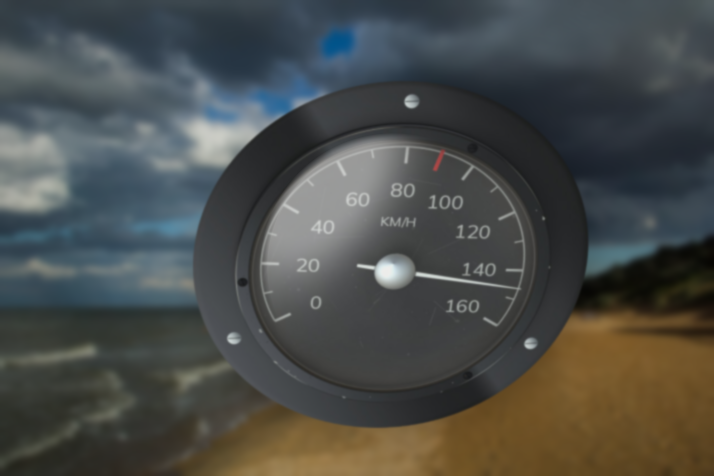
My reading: 145km/h
